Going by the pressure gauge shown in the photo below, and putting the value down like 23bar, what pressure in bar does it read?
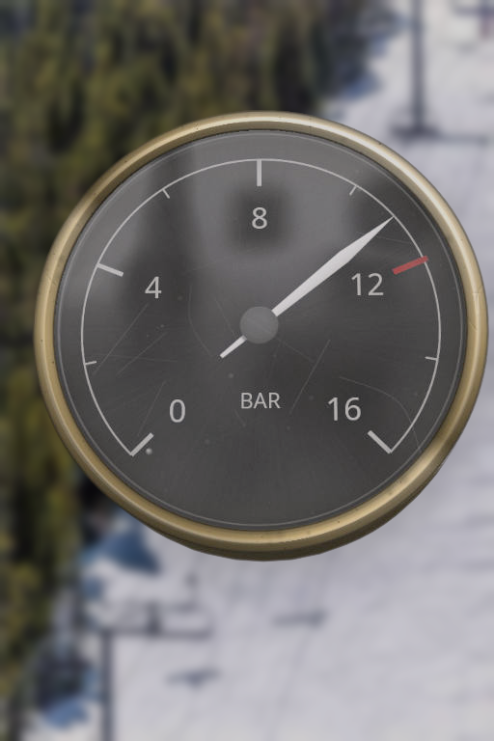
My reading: 11bar
